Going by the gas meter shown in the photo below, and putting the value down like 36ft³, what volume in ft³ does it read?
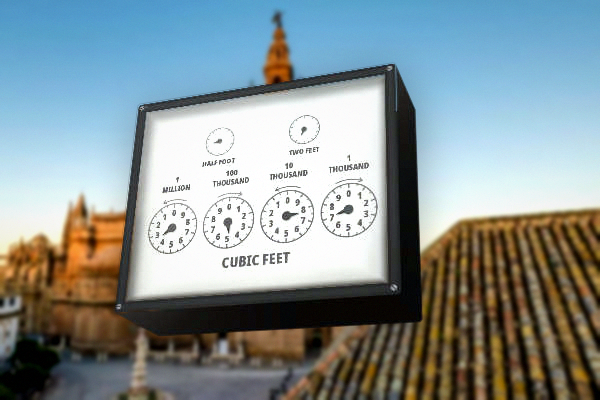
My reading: 347700ft³
